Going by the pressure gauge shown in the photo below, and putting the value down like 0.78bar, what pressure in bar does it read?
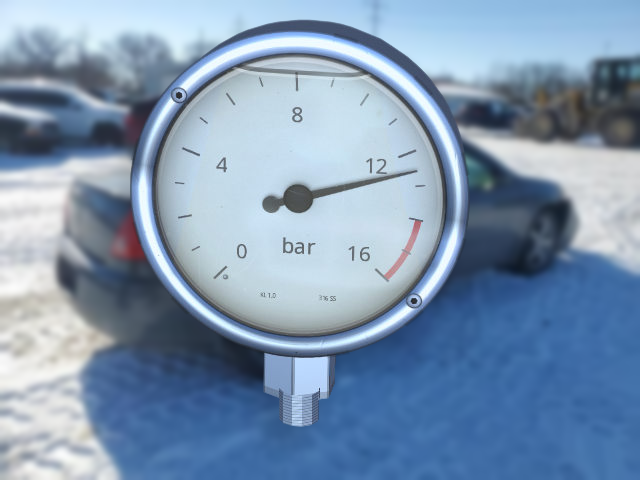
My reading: 12.5bar
